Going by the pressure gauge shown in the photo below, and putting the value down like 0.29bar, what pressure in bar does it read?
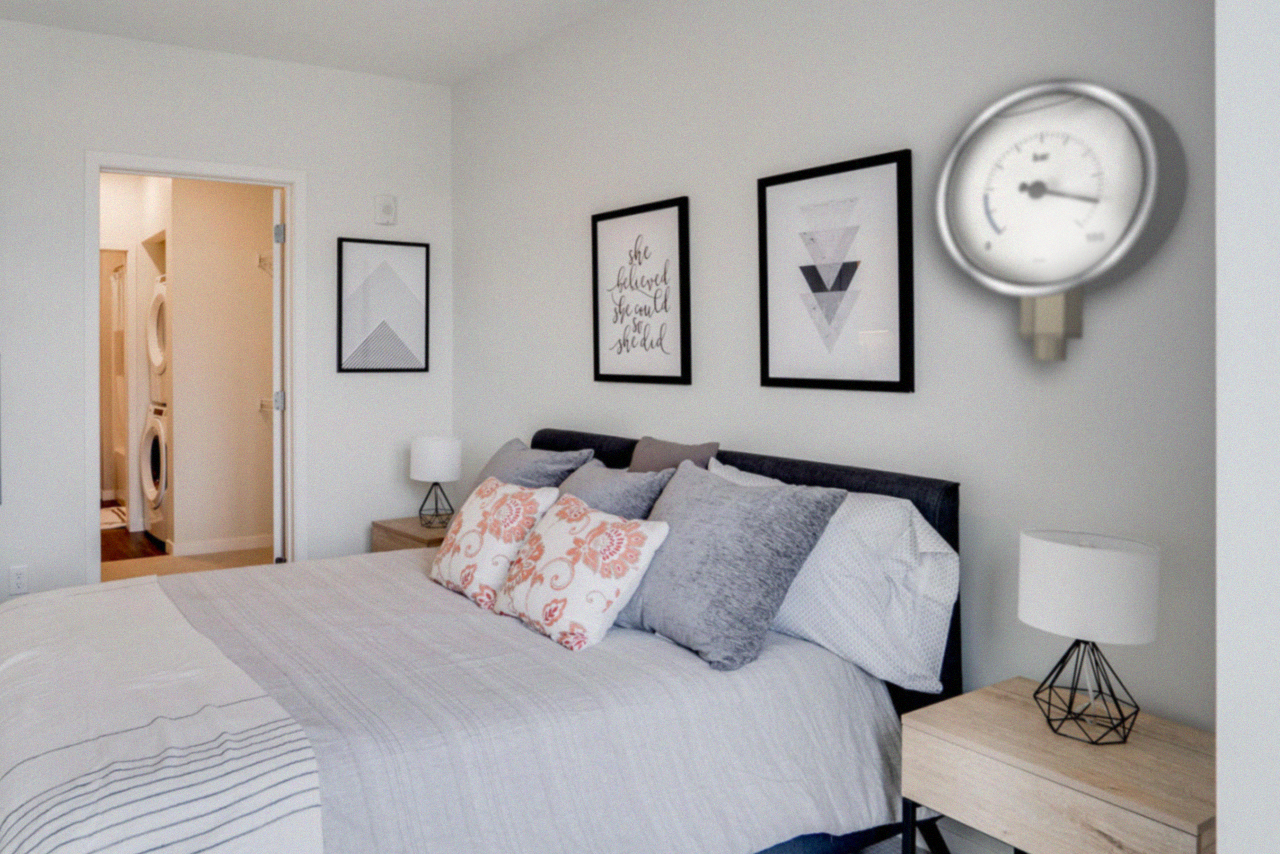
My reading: 90bar
